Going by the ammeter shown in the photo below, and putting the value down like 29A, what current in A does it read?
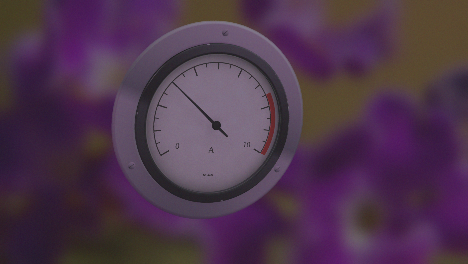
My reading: 3A
